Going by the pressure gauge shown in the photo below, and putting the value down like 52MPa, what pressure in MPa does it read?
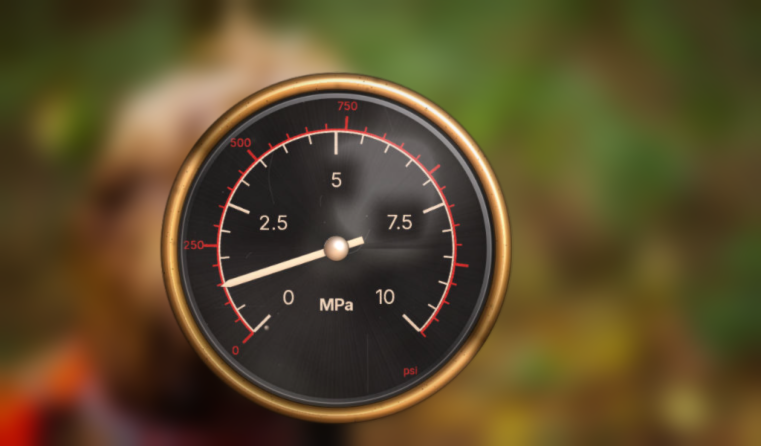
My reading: 1MPa
